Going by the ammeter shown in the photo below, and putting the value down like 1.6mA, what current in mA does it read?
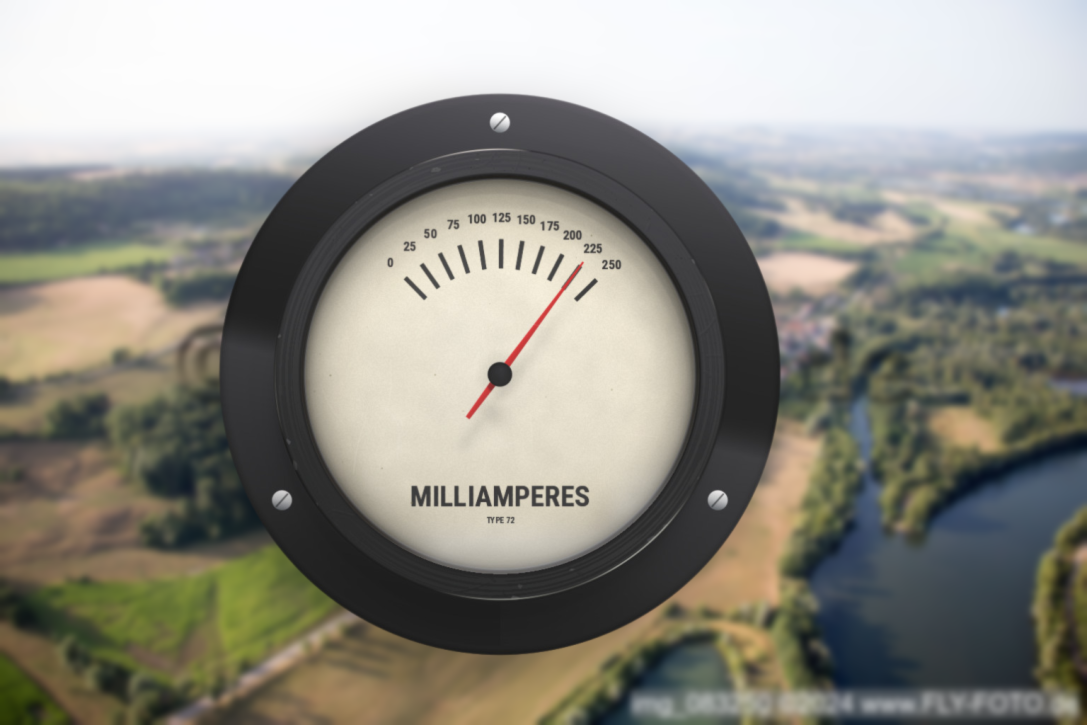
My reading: 225mA
